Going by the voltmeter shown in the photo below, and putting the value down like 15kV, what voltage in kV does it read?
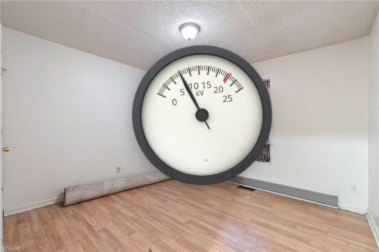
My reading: 7.5kV
